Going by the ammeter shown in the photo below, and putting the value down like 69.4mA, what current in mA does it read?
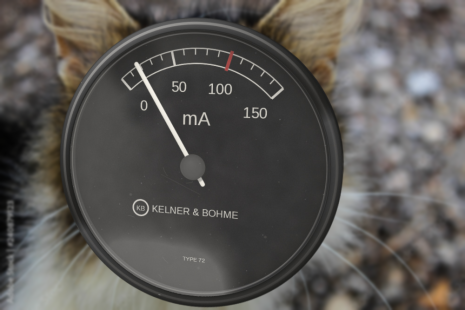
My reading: 20mA
